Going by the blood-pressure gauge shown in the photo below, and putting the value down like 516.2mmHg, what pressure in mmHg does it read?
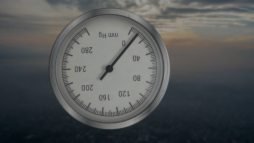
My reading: 10mmHg
